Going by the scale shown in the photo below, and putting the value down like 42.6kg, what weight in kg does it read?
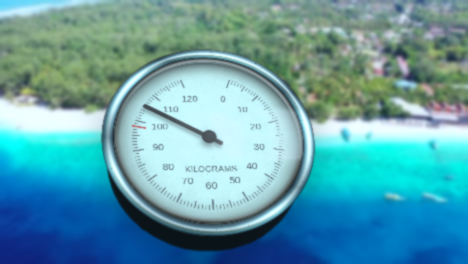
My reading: 105kg
